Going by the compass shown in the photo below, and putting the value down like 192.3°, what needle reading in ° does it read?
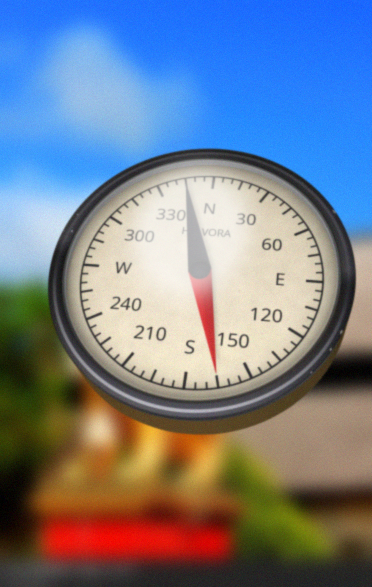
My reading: 165°
